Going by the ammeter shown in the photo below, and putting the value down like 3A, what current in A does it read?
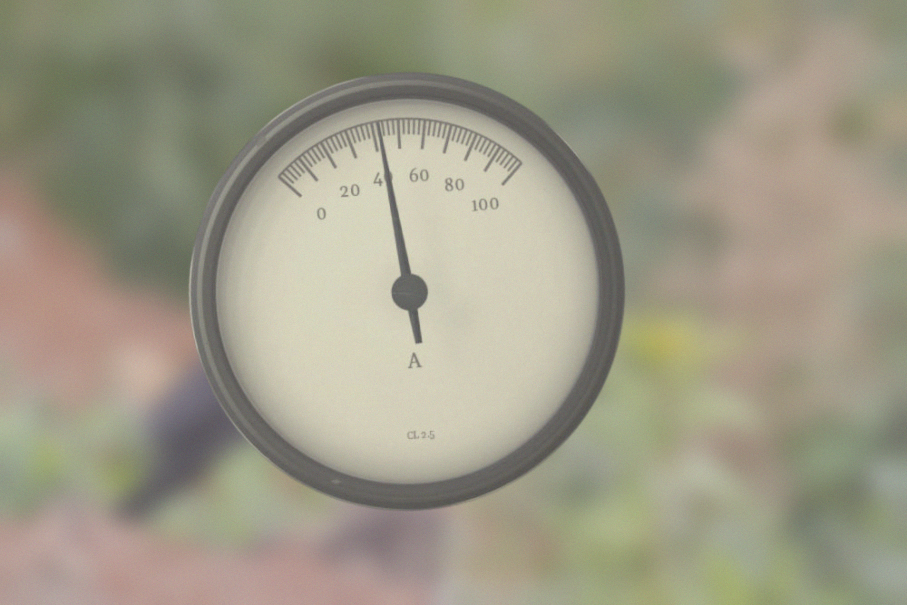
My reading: 42A
